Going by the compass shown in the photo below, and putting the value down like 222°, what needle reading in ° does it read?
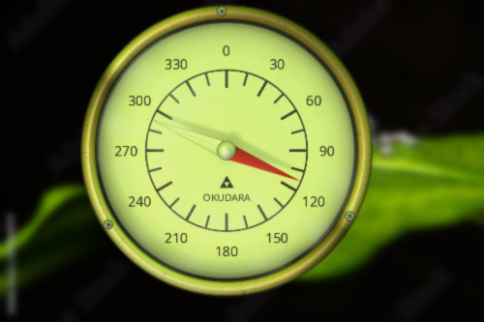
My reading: 112.5°
